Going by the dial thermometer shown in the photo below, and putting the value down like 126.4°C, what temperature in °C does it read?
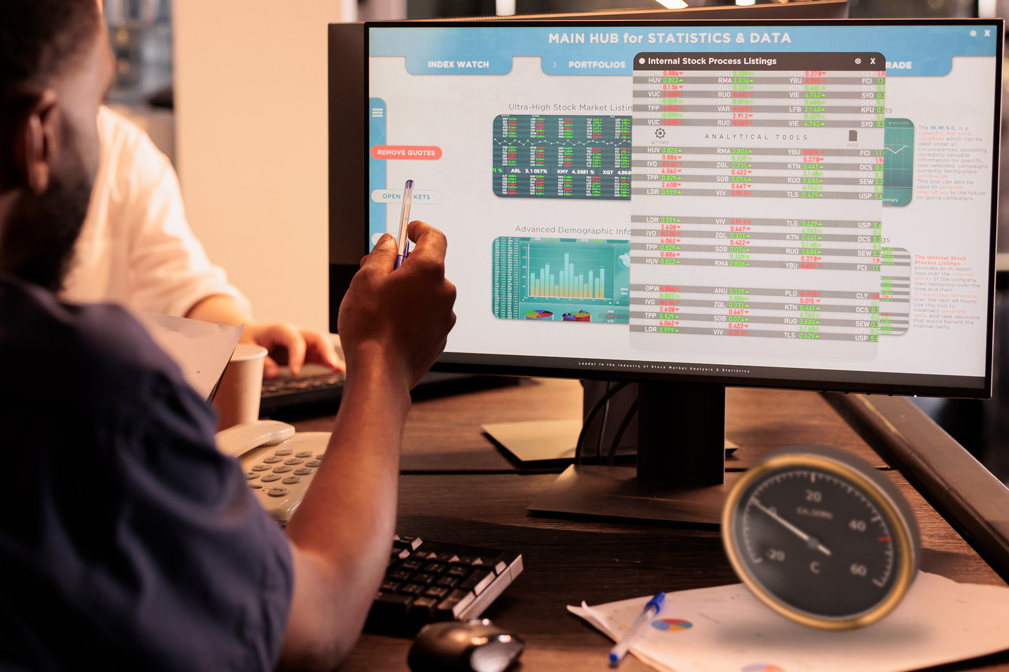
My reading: 0°C
